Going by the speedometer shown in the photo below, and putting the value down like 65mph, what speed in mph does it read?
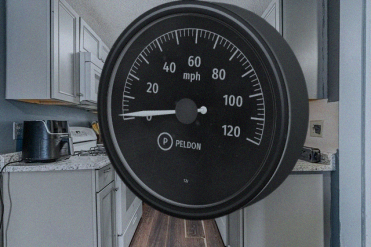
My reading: 2mph
